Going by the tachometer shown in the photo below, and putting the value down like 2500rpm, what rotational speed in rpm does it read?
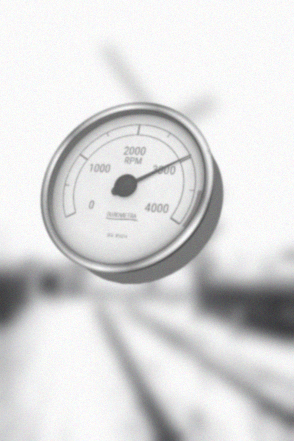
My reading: 3000rpm
